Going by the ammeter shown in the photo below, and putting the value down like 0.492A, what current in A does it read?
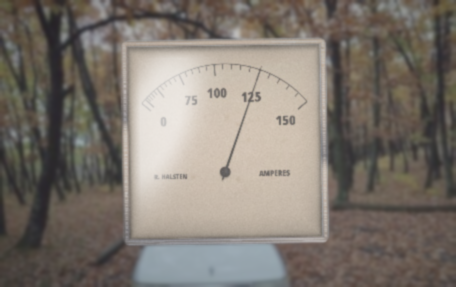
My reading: 125A
